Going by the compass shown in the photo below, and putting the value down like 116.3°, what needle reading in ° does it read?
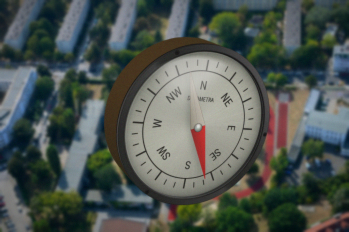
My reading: 160°
